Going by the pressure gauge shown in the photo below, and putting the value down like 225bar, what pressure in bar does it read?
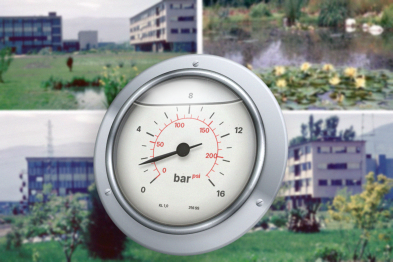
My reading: 1.5bar
